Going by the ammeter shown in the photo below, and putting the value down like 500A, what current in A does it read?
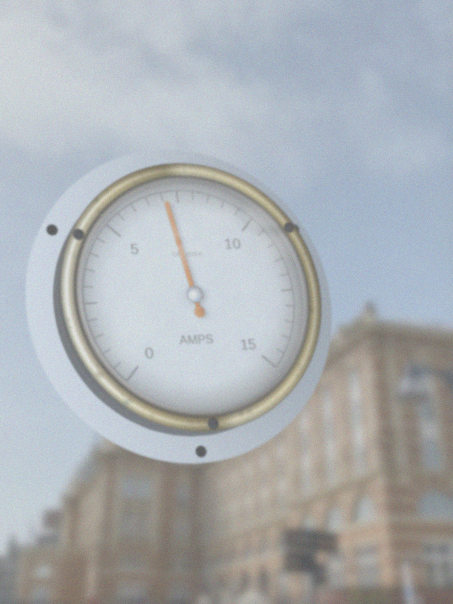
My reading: 7A
